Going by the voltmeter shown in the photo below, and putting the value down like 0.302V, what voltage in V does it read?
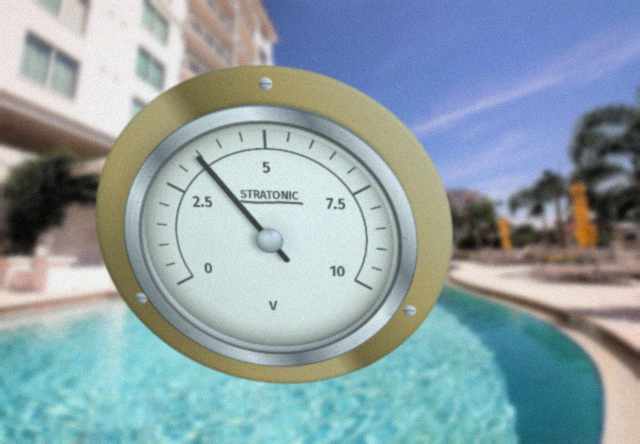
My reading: 3.5V
